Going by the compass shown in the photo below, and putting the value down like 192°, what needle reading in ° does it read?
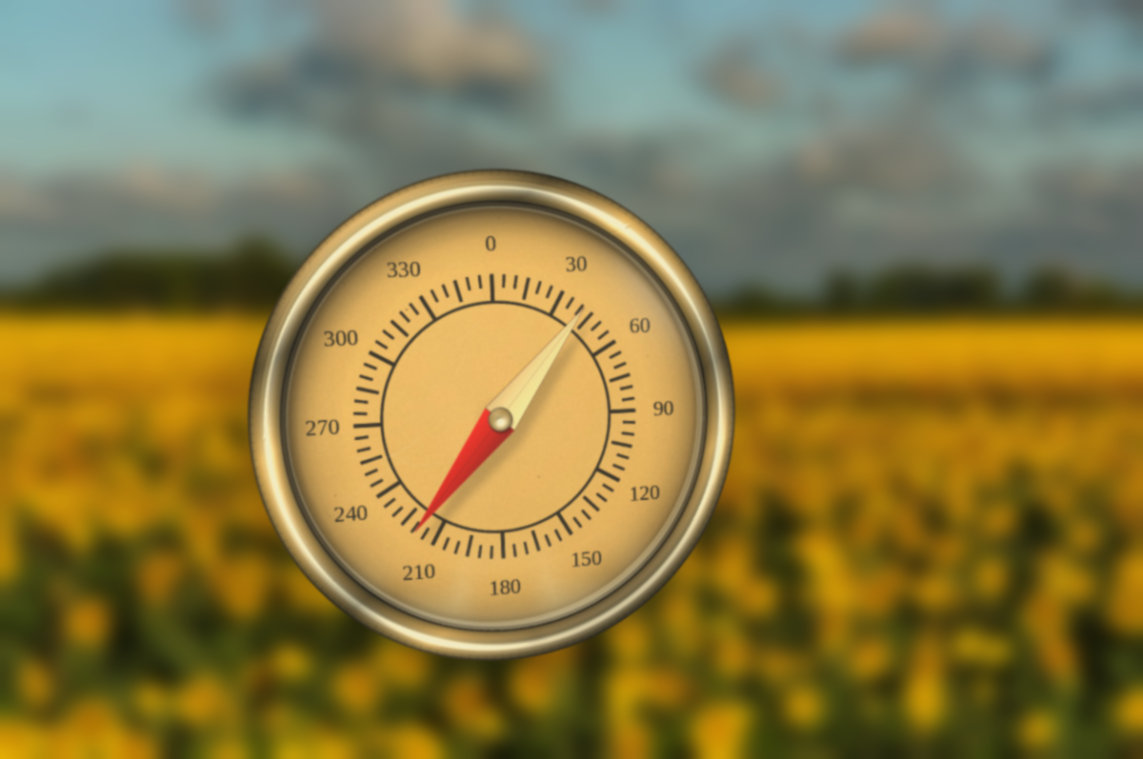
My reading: 220°
